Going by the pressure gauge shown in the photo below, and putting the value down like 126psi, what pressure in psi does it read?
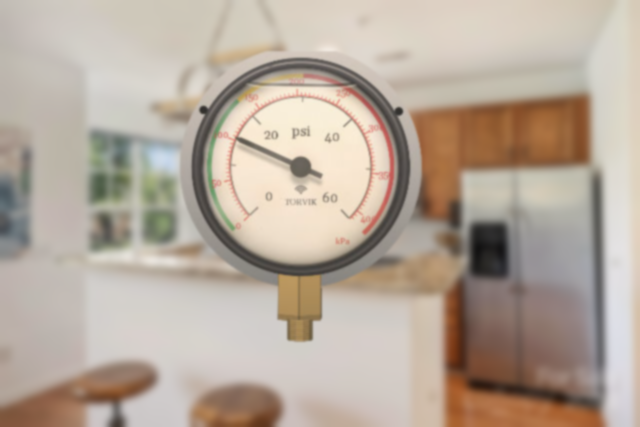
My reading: 15psi
